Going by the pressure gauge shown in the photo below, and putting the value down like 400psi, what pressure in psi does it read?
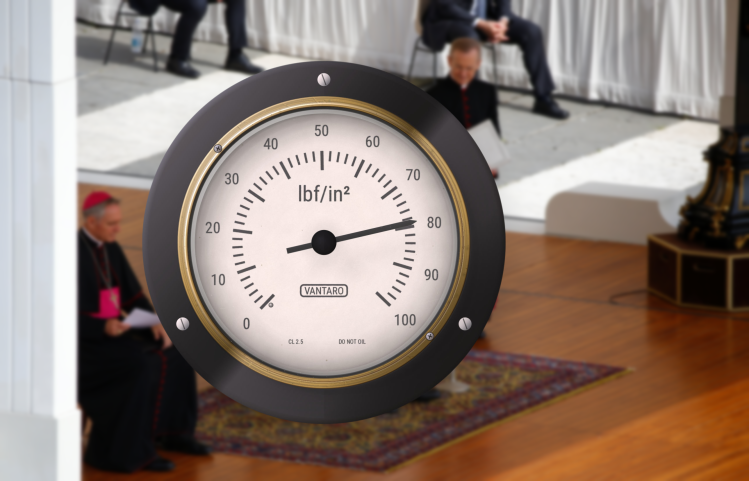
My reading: 79psi
